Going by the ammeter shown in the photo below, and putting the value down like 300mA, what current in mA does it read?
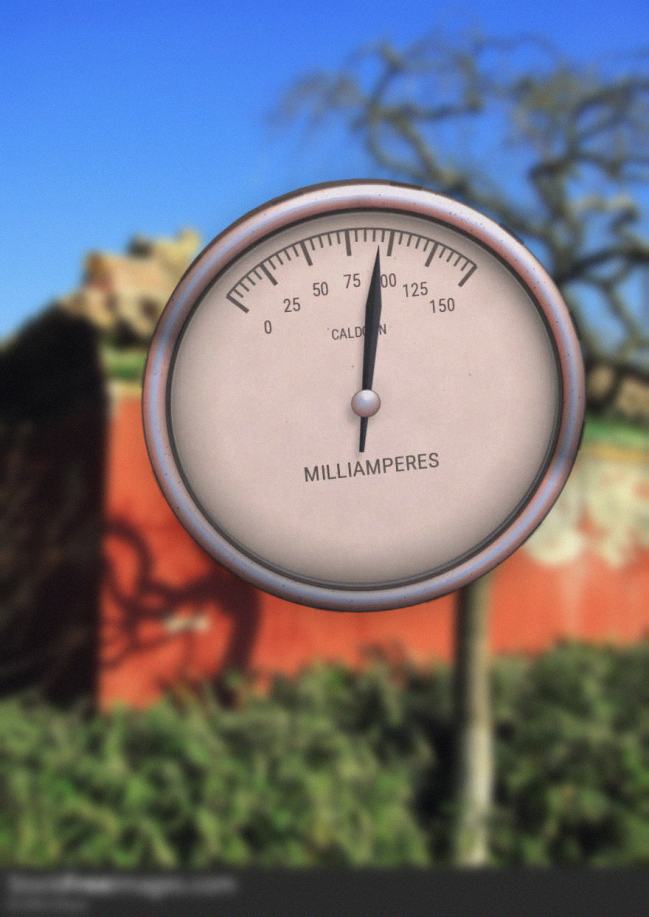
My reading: 92.5mA
